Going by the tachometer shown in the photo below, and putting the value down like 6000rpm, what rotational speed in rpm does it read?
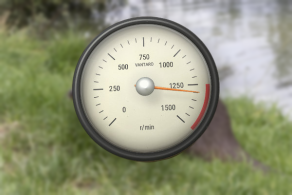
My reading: 1300rpm
